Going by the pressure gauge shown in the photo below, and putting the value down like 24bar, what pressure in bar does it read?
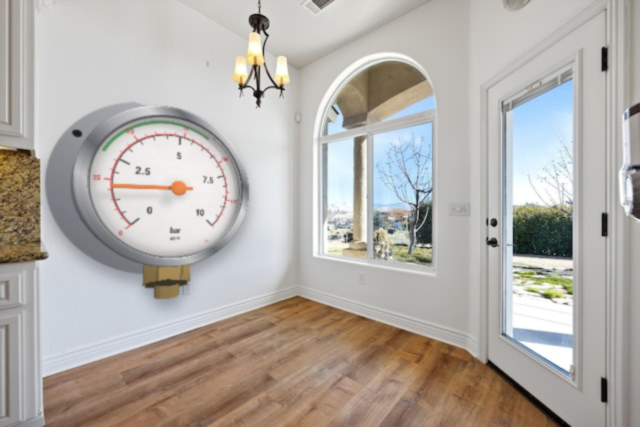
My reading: 1.5bar
